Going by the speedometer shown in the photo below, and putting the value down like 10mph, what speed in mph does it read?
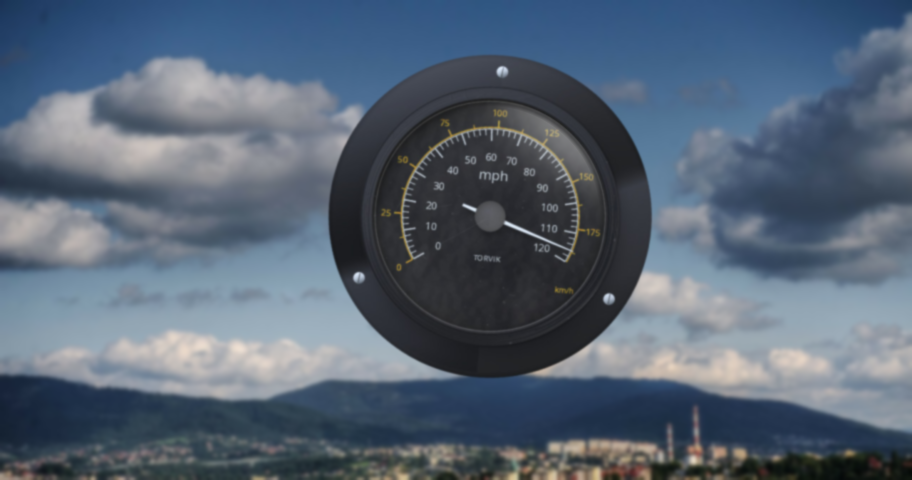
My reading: 116mph
